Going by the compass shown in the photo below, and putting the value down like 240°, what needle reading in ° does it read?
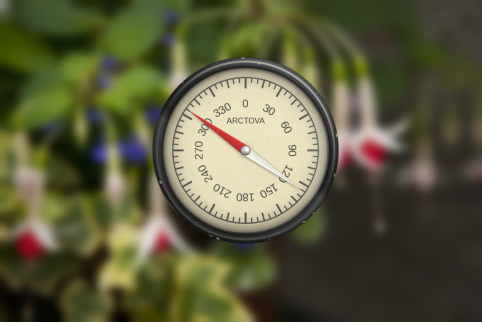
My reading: 305°
